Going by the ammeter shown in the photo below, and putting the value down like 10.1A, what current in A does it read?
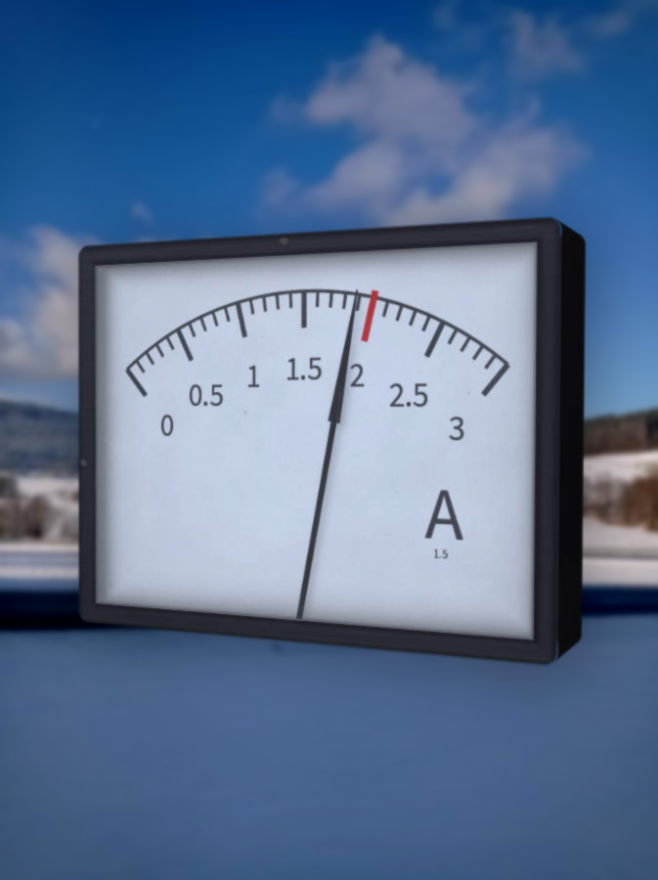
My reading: 1.9A
